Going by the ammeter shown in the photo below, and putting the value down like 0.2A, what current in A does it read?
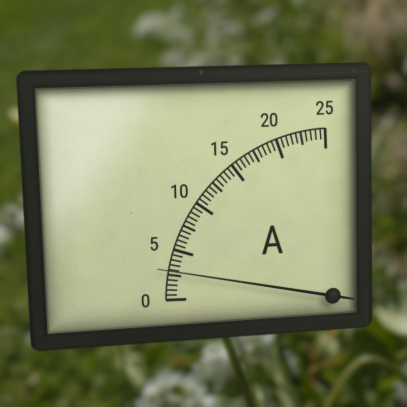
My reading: 3A
